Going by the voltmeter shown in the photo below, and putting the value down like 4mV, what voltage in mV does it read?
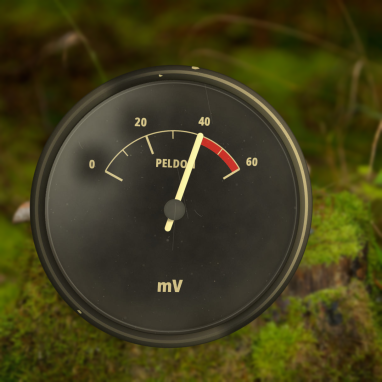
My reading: 40mV
